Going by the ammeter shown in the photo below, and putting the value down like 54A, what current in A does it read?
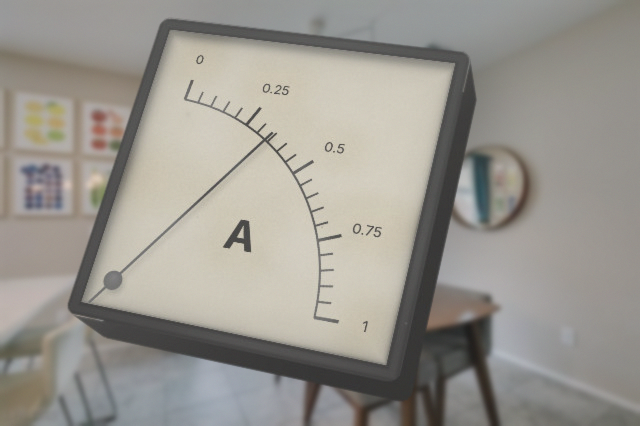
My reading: 0.35A
